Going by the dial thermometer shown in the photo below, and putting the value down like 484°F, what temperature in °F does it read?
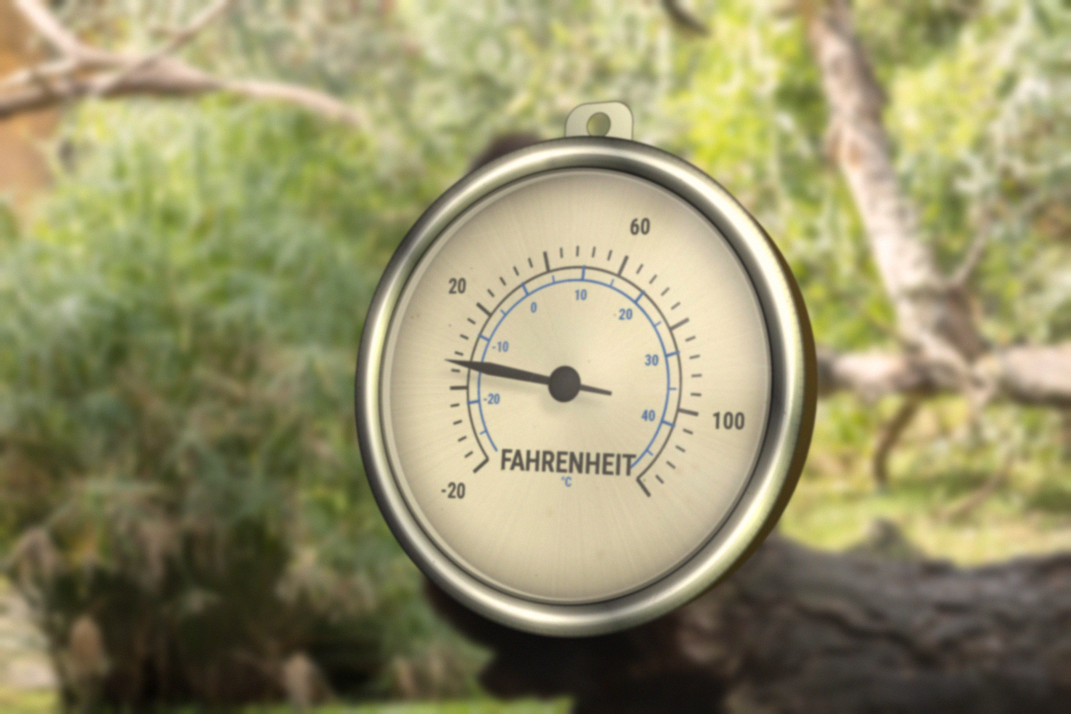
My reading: 6°F
